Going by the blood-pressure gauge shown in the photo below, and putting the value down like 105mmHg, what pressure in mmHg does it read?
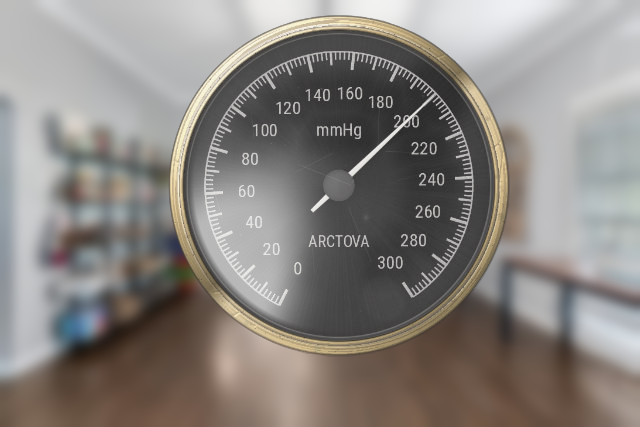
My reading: 200mmHg
